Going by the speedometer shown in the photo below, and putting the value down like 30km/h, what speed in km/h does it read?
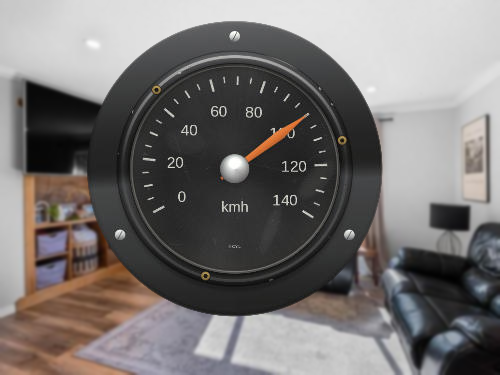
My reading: 100km/h
